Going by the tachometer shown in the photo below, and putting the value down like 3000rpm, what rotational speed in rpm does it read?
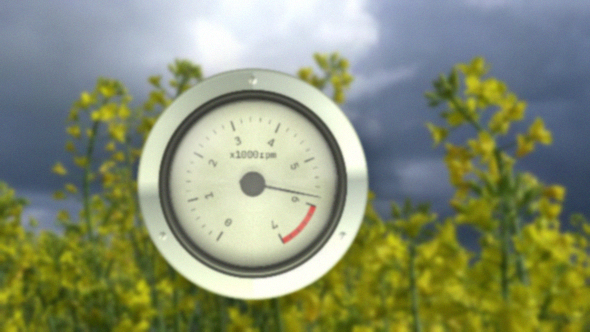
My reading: 5800rpm
